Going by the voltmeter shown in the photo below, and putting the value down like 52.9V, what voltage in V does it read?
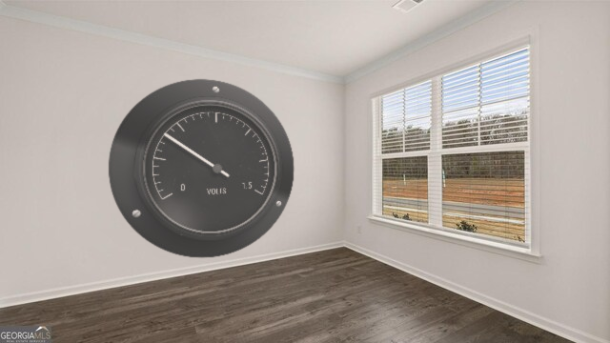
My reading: 0.4V
